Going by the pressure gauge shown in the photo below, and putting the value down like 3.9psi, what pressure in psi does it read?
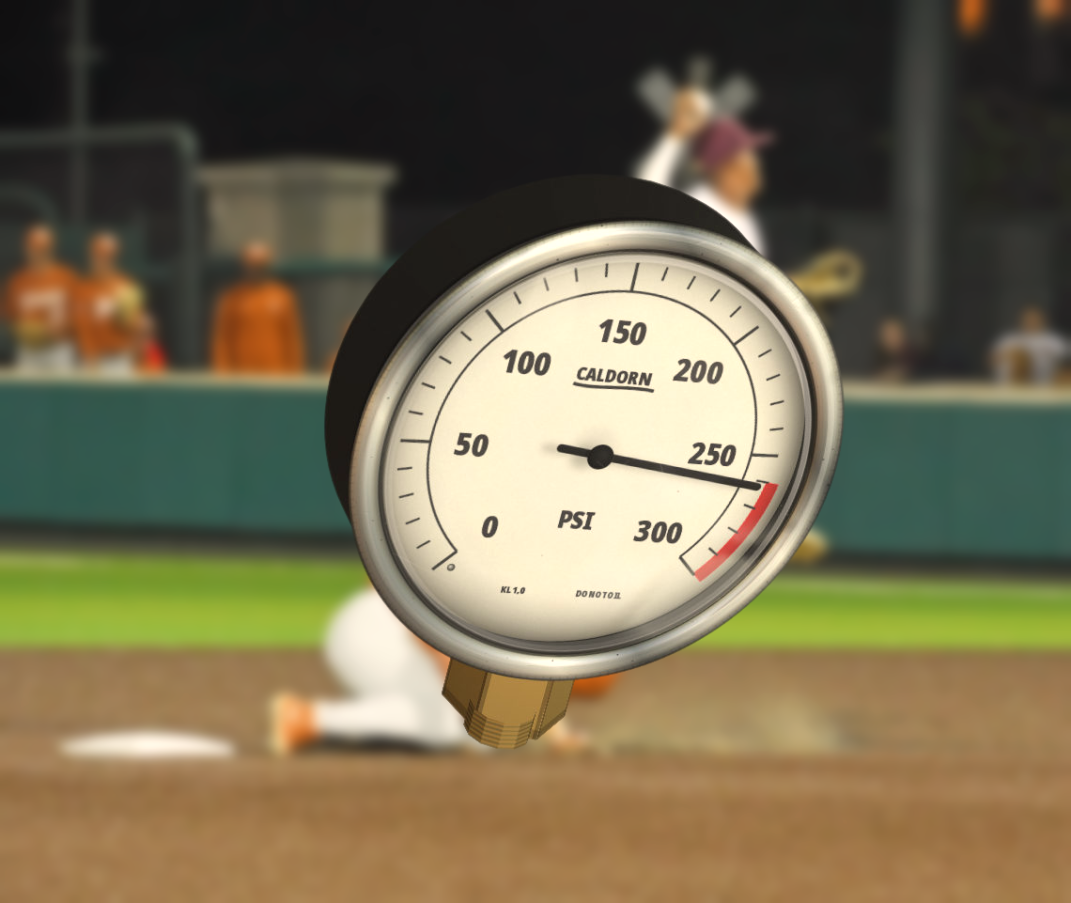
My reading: 260psi
